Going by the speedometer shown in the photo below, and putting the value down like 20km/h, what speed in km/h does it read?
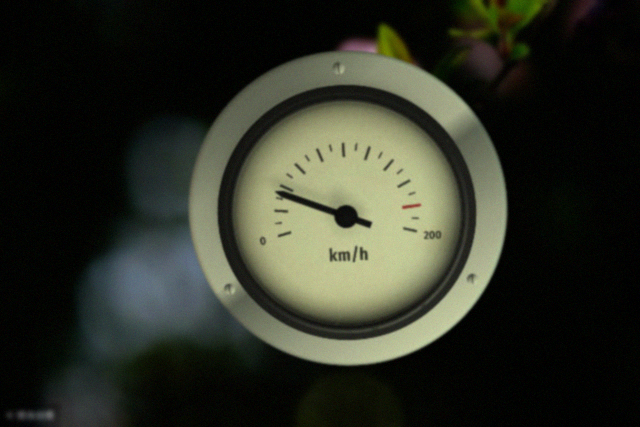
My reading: 35km/h
